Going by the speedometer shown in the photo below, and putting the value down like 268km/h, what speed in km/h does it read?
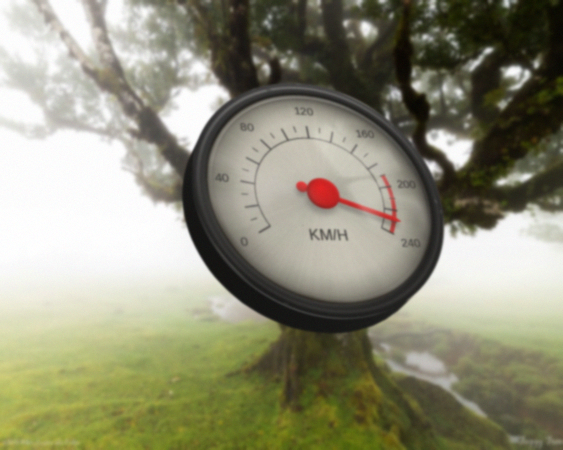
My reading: 230km/h
